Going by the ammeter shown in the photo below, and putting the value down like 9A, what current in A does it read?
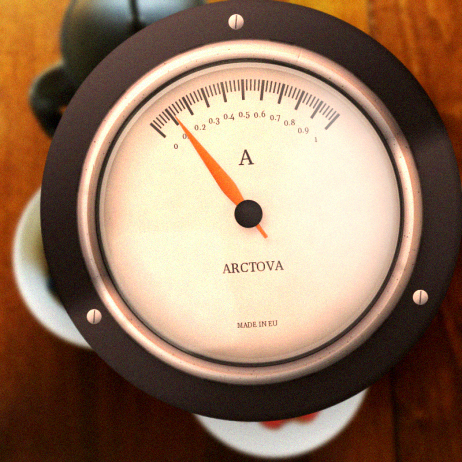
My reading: 0.12A
